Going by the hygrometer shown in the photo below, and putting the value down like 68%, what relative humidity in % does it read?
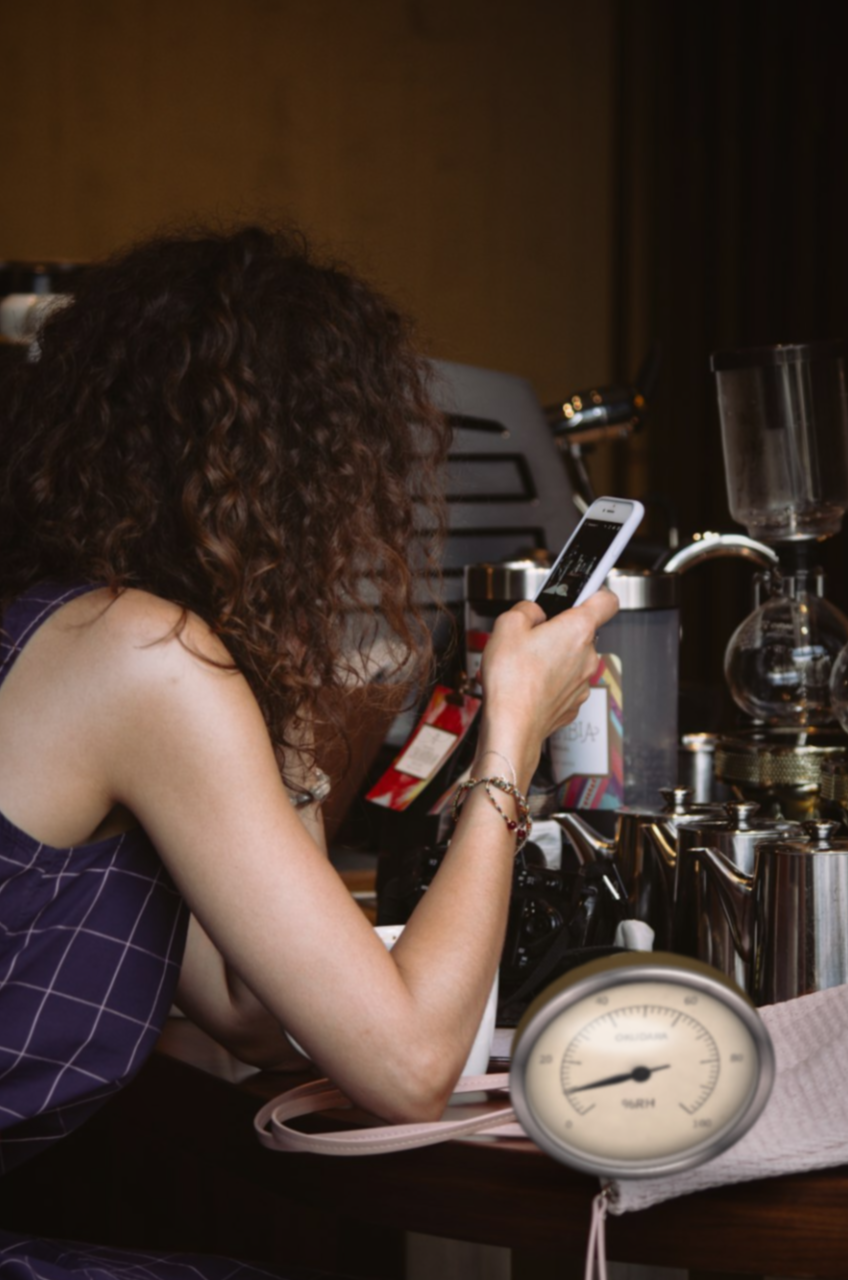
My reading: 10%
